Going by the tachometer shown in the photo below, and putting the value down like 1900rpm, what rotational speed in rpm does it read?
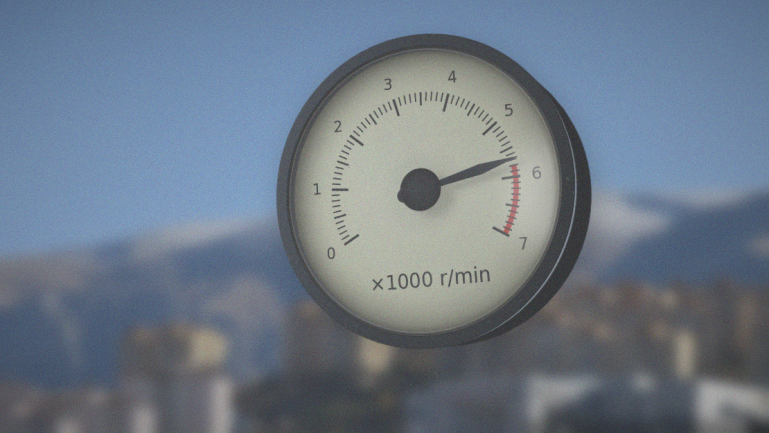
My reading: 5700rpm
